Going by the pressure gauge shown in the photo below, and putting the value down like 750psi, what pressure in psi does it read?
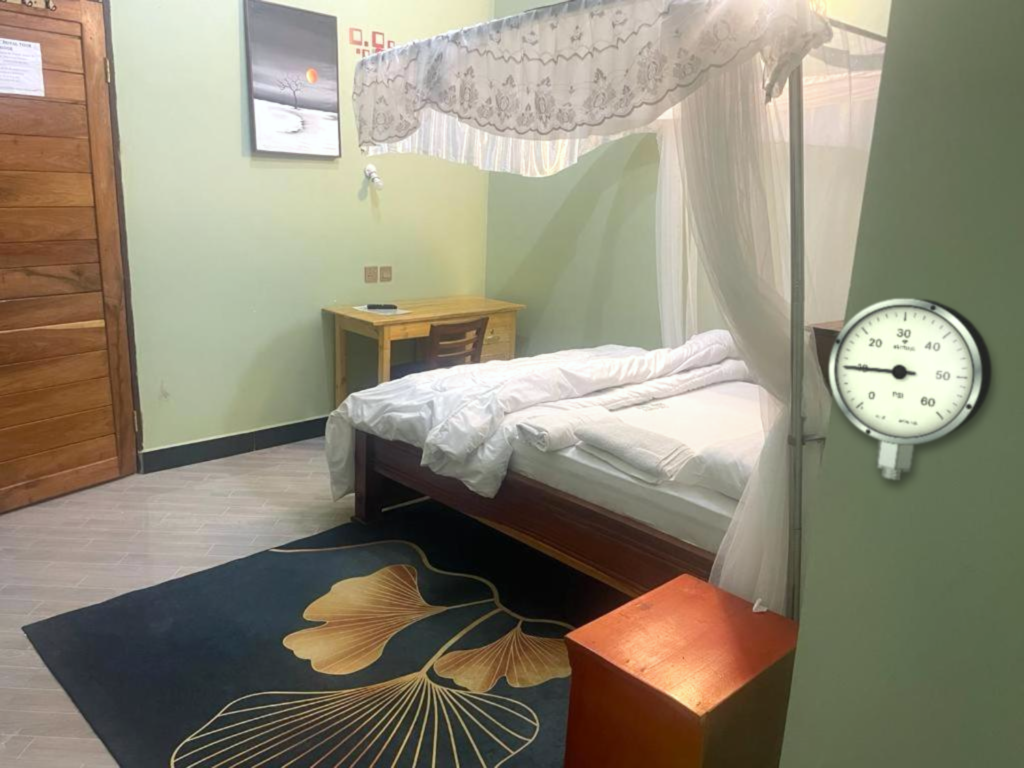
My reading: 10psi
